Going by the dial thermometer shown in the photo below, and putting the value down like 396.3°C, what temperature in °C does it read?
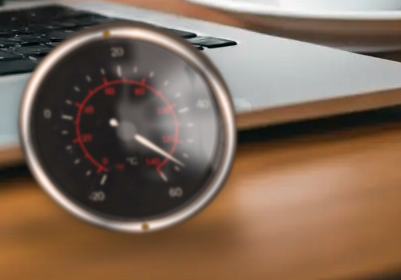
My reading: 54°C
